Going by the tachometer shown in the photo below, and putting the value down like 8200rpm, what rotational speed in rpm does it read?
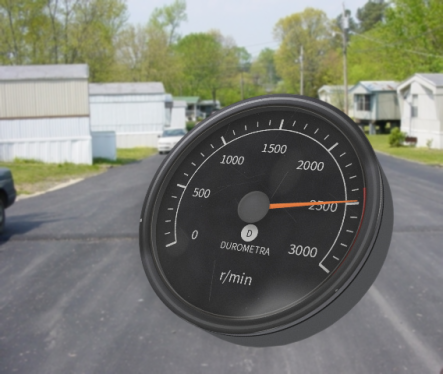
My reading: 2500rpm
